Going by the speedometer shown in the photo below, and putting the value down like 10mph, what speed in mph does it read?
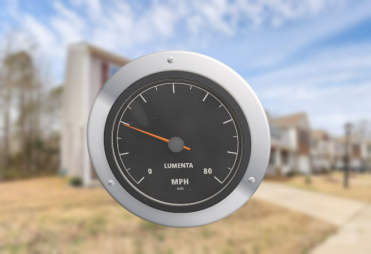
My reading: 20mph
